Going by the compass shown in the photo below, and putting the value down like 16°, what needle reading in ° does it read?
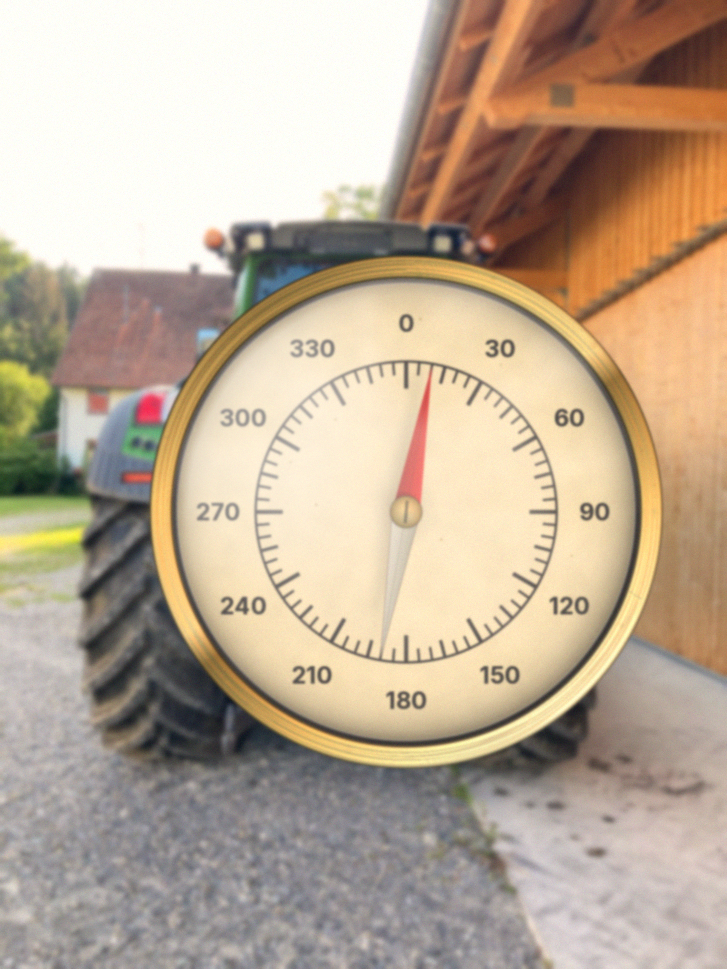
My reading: 10°
